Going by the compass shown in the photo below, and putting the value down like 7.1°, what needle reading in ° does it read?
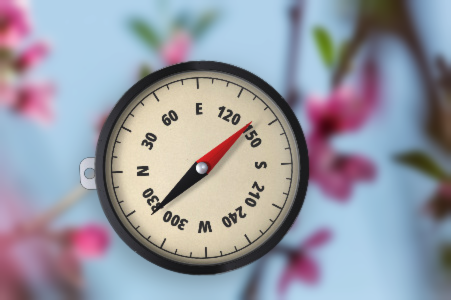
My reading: 140°
